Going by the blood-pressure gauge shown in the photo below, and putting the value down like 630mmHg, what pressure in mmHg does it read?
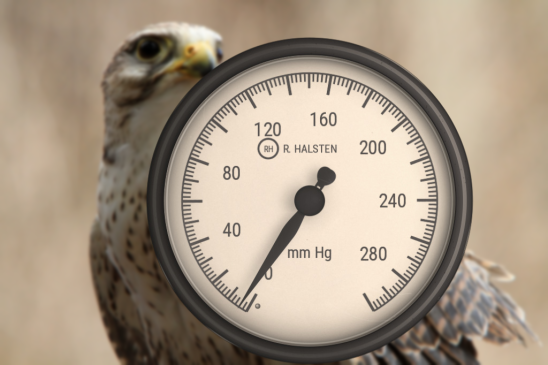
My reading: 4mmHg
